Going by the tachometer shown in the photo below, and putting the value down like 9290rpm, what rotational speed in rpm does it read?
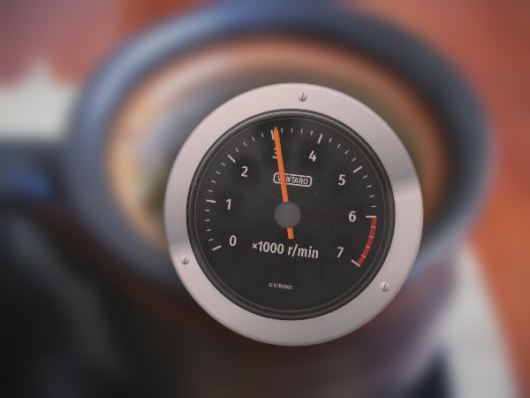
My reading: 3100rpm
